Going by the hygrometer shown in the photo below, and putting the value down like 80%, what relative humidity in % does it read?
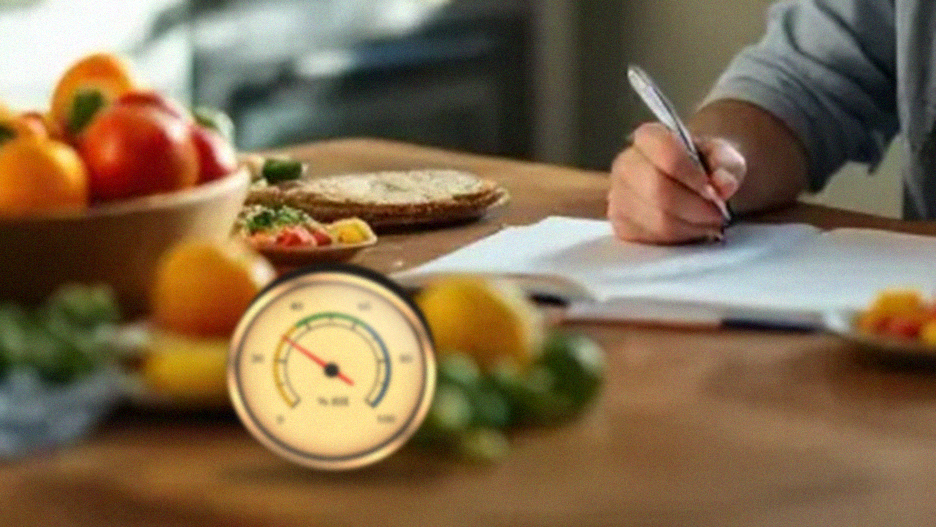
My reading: 30%
